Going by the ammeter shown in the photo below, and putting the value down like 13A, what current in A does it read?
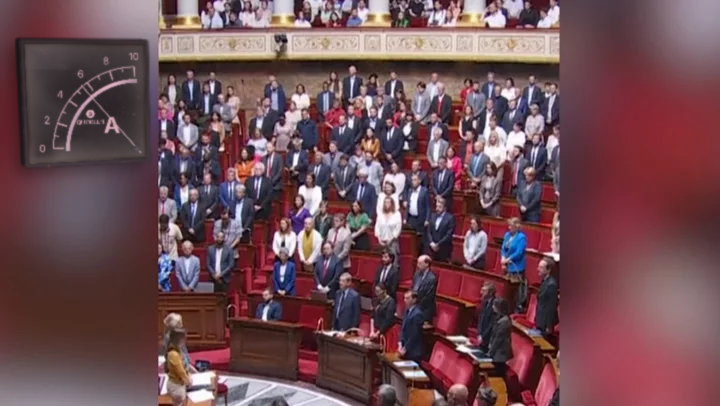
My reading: 5.5A
